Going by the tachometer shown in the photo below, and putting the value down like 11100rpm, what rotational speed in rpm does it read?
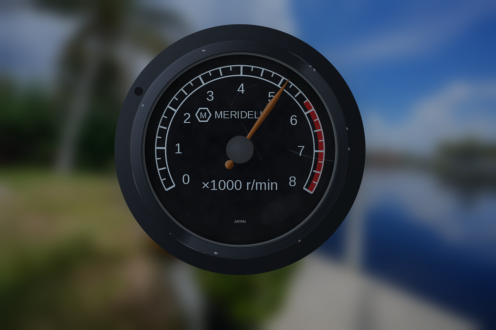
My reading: 5125rpm
